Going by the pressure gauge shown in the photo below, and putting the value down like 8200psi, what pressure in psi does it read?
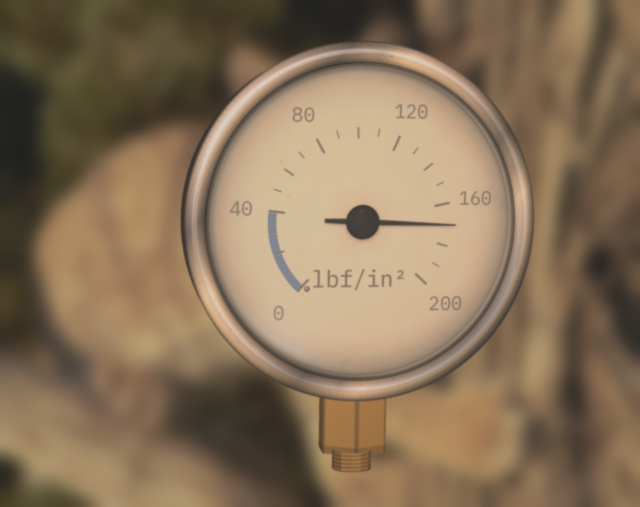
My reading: 170psi
